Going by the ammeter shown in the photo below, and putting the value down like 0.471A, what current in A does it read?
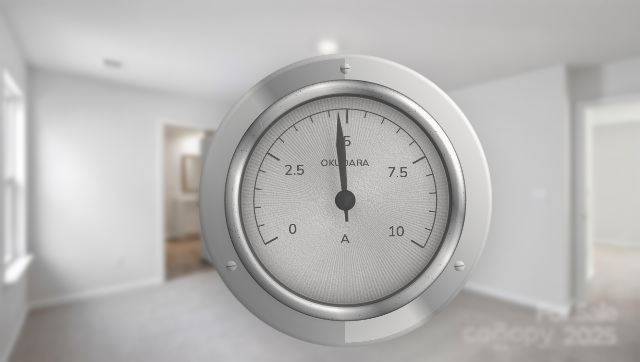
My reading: 4.75A
